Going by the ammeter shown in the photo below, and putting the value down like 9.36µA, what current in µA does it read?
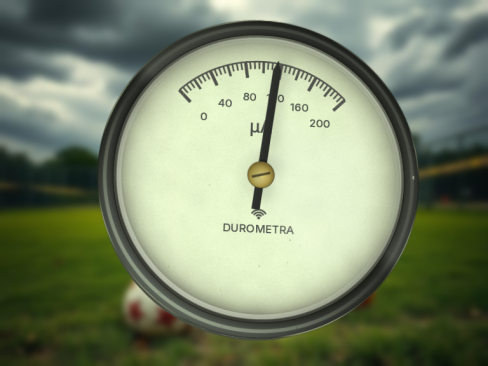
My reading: 115µA
